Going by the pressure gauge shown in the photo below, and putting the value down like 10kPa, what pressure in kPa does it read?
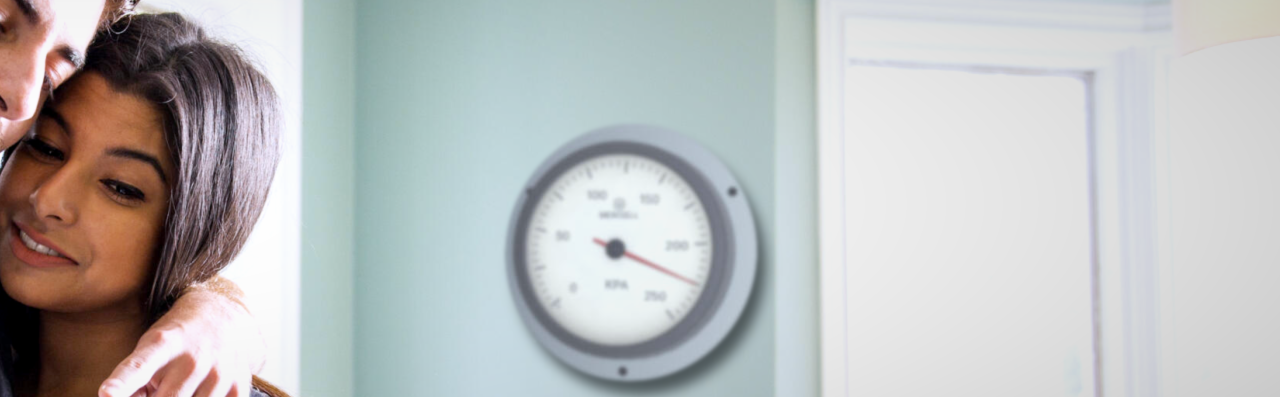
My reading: 225kPa
